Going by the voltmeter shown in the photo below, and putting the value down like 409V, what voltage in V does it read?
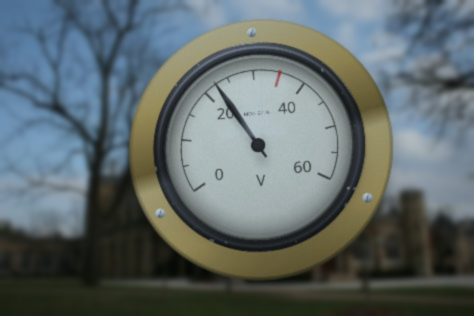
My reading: 22.5V
